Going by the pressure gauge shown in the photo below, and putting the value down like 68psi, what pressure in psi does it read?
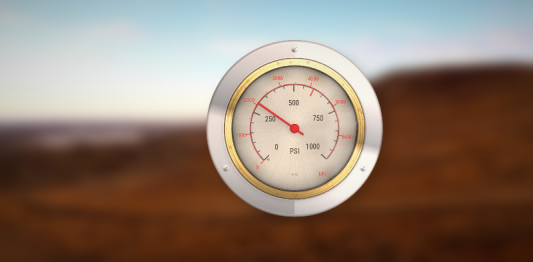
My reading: 300psi
